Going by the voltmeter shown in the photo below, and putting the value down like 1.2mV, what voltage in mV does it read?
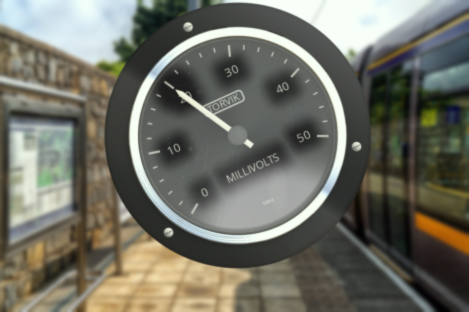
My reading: 20mV
